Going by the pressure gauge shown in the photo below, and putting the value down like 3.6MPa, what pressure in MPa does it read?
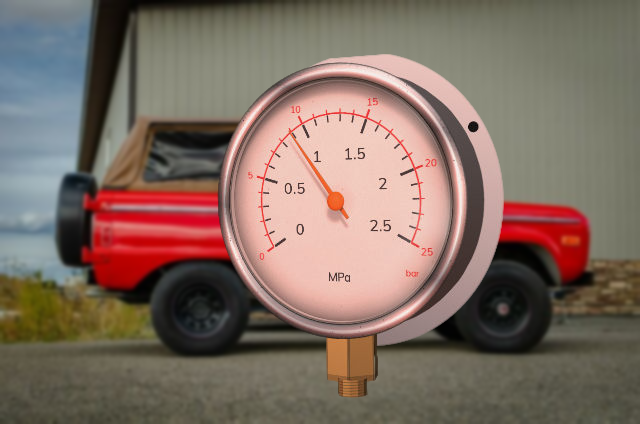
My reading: 0.9MPa
